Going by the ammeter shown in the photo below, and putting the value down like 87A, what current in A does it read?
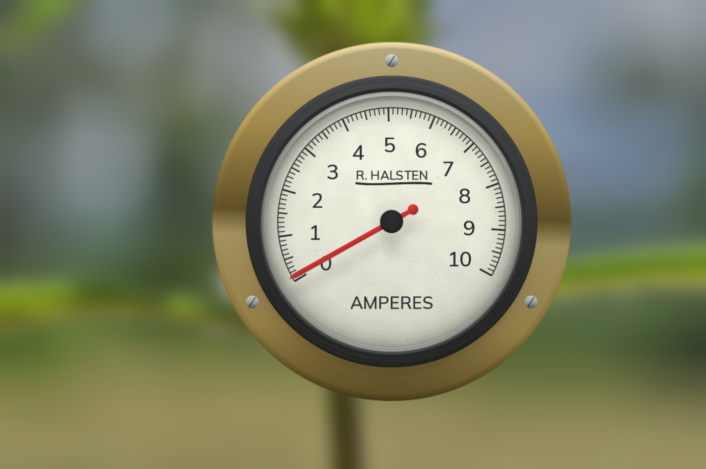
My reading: 0.1A
